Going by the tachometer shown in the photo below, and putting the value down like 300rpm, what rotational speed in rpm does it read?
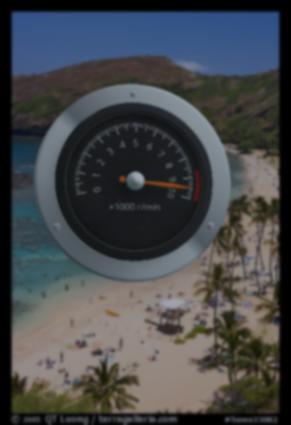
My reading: 9500rpm
